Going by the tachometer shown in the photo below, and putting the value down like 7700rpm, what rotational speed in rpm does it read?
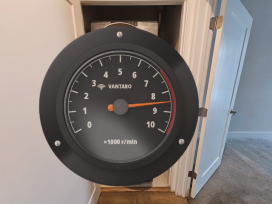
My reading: 8500rpm
